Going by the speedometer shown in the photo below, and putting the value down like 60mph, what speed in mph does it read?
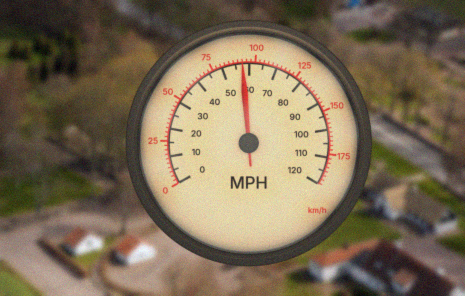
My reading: 57.5mph
